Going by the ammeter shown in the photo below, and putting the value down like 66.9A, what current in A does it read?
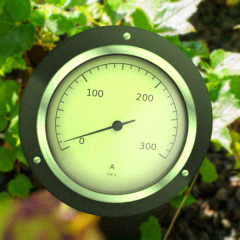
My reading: 10A
